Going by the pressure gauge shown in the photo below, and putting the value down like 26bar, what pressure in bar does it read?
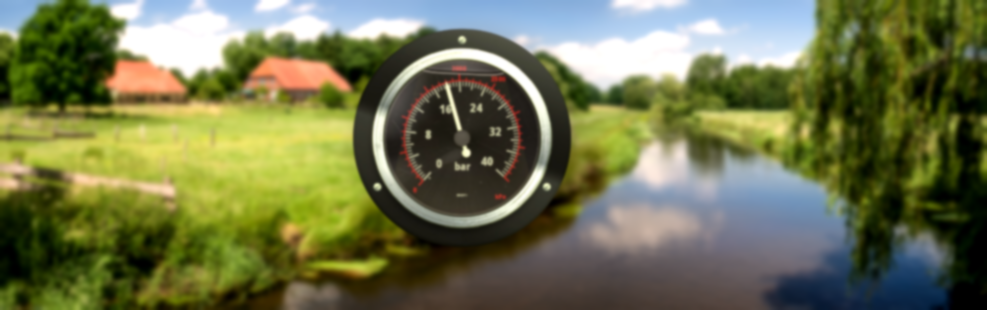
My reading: 18bar
